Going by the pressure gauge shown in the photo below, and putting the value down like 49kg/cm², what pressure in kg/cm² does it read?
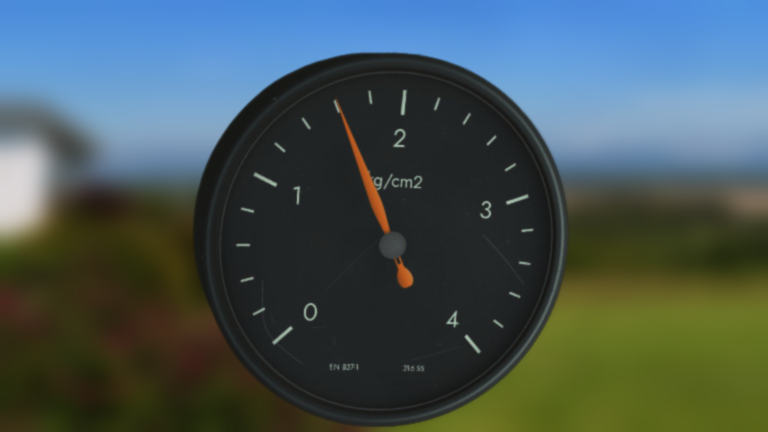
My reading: 1.6kg/cm²
